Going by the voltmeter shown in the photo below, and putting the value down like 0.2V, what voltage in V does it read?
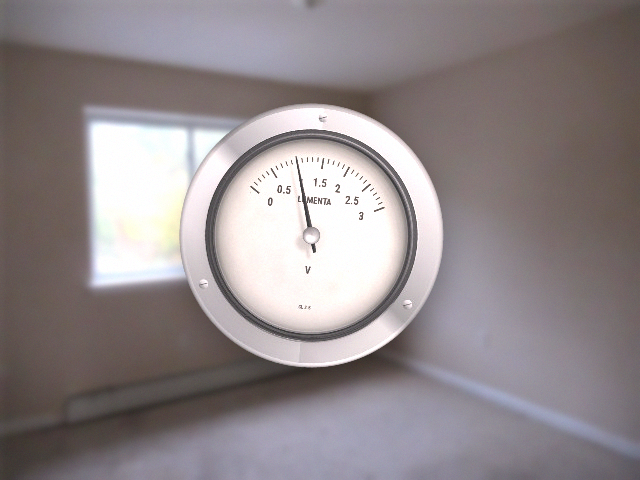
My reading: 1V
